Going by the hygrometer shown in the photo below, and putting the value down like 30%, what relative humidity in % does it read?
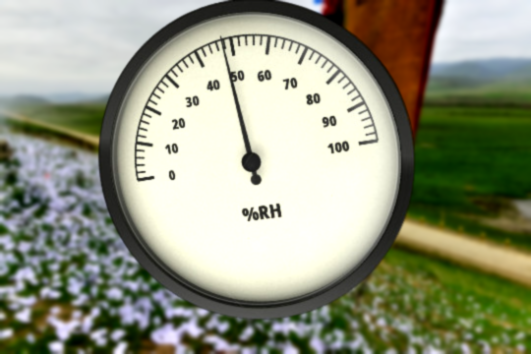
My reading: 48%
